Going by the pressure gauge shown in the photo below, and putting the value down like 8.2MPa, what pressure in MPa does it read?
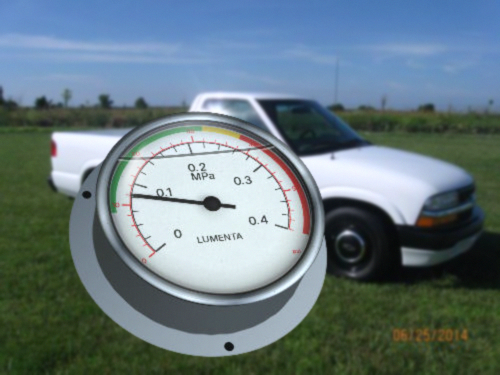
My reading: 0.08MPa
